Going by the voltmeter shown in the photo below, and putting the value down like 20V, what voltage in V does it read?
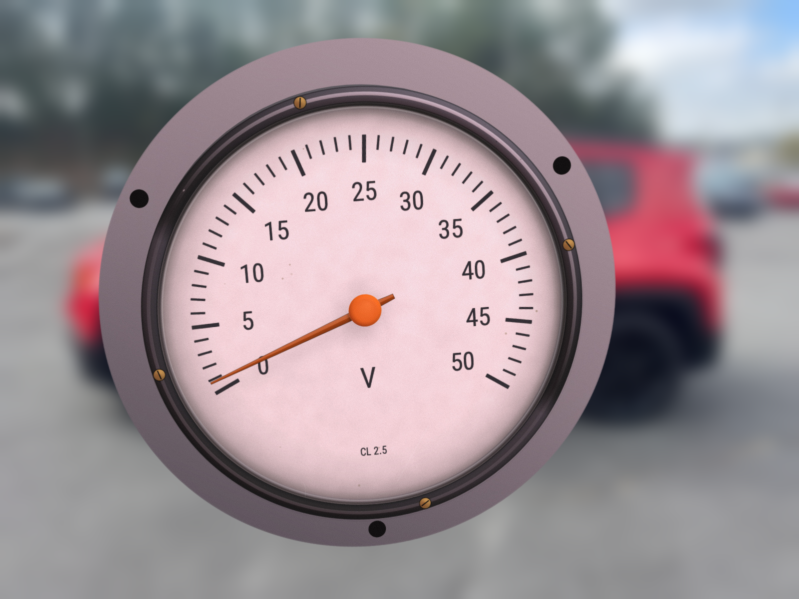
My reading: 1V
